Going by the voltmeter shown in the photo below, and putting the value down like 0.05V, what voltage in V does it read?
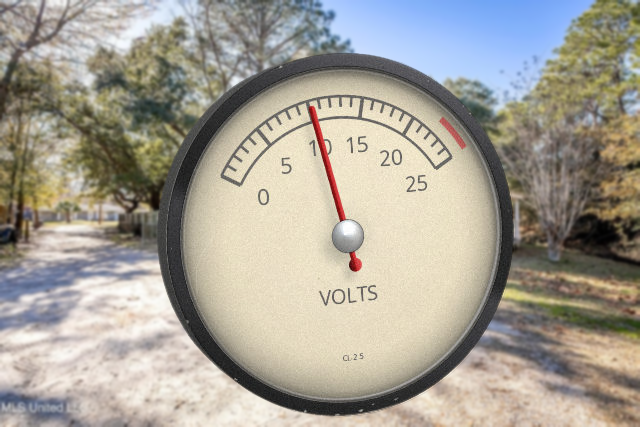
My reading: 10V
